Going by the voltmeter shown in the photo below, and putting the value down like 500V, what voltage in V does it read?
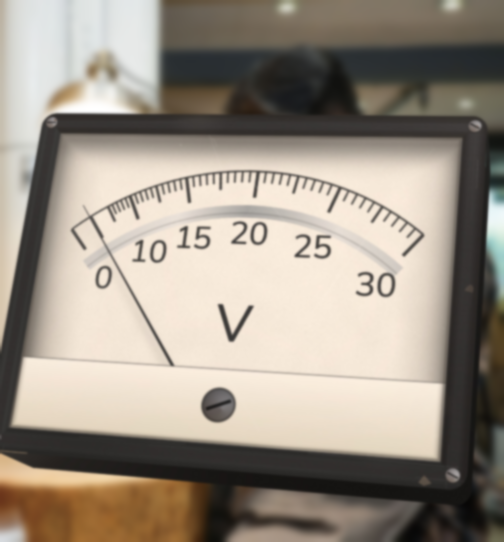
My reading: 5V
